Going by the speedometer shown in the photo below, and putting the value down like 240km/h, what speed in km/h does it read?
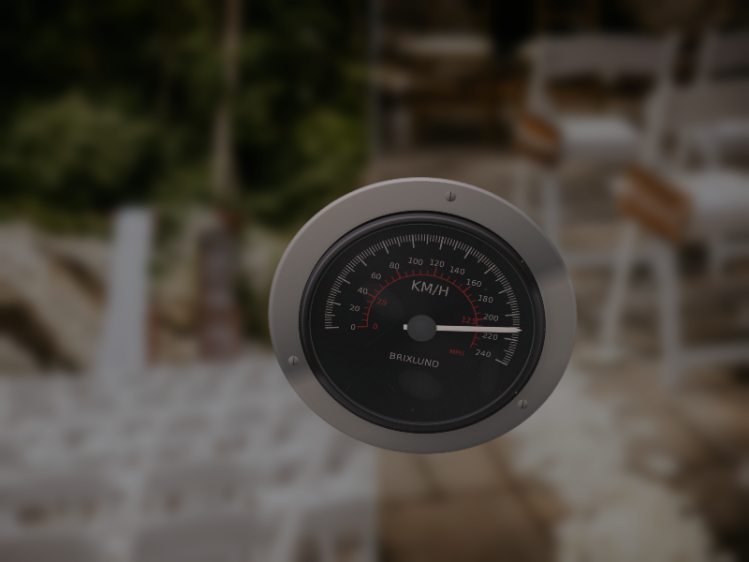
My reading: 210km/h
